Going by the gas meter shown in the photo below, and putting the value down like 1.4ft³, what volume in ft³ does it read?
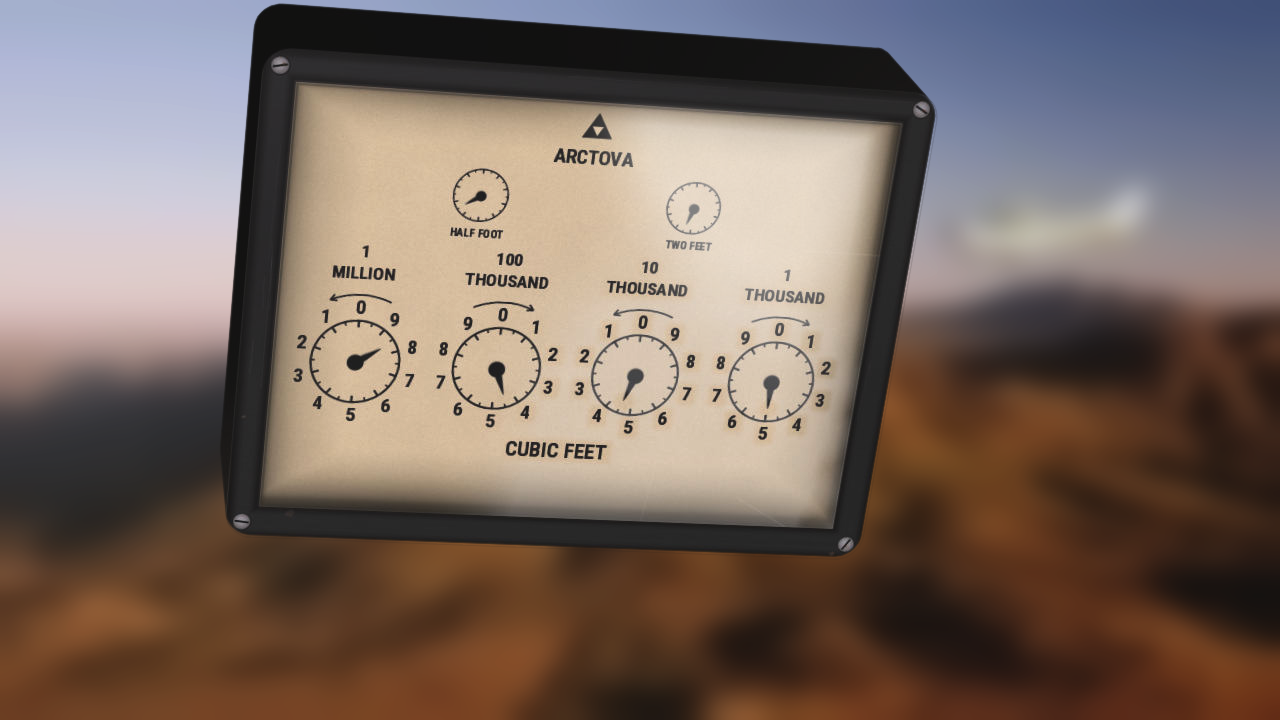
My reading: 844500ft³
